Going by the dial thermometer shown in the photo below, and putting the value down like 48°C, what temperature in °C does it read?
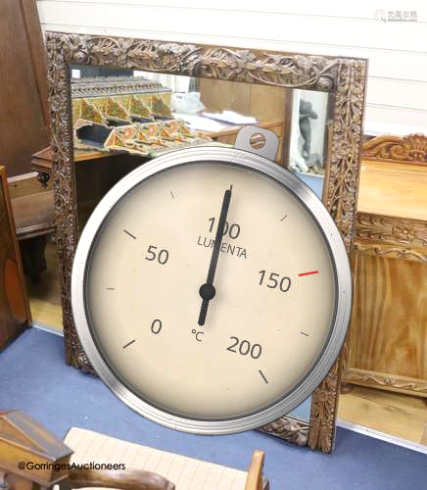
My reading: 100°C
